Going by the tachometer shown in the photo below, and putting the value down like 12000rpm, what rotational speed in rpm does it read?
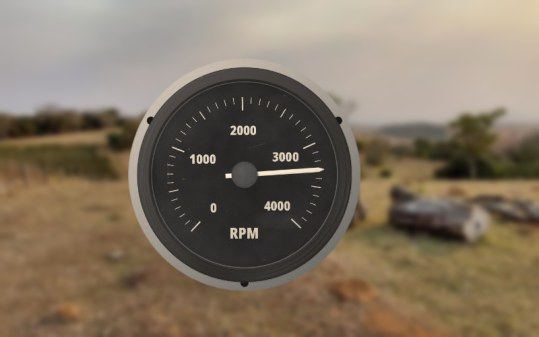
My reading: 3300rpm
